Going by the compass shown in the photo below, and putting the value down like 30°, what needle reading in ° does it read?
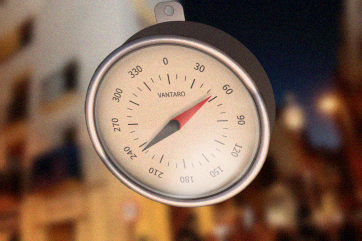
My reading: 55°
